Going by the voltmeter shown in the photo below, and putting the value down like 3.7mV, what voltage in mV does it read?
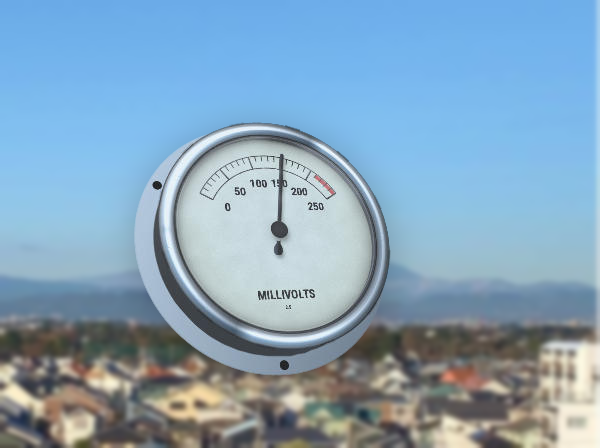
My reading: 150mV
